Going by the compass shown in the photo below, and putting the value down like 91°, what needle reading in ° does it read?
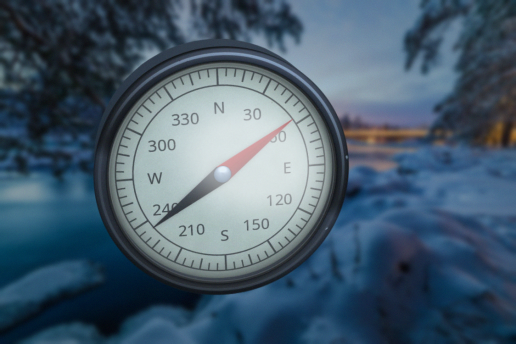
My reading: 55°
